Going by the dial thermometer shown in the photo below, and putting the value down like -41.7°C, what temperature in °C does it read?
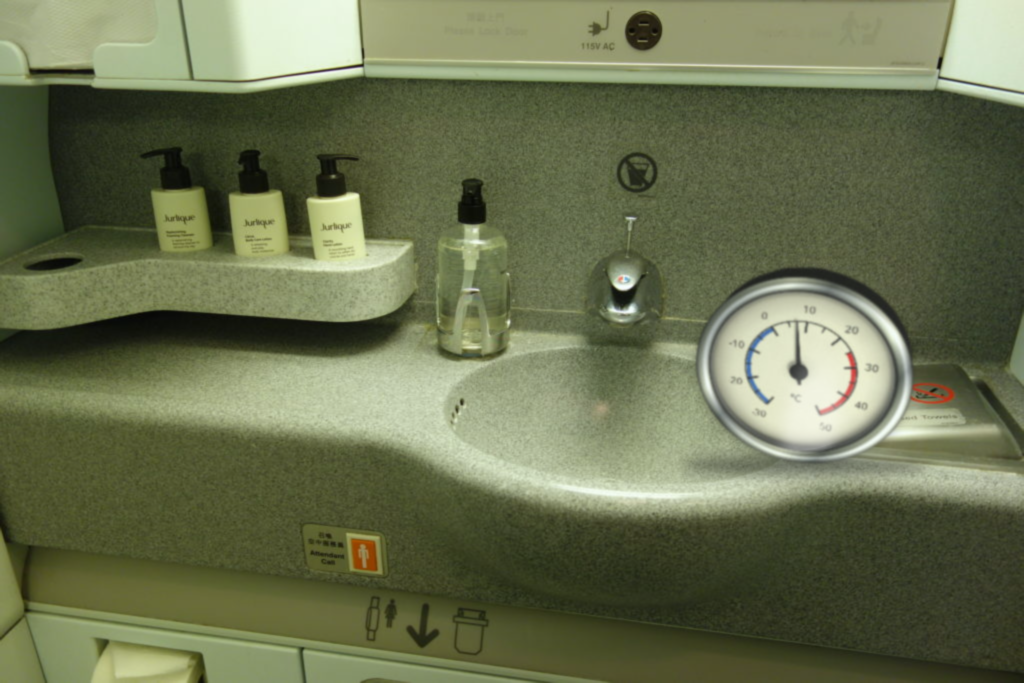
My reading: 7.5°C
